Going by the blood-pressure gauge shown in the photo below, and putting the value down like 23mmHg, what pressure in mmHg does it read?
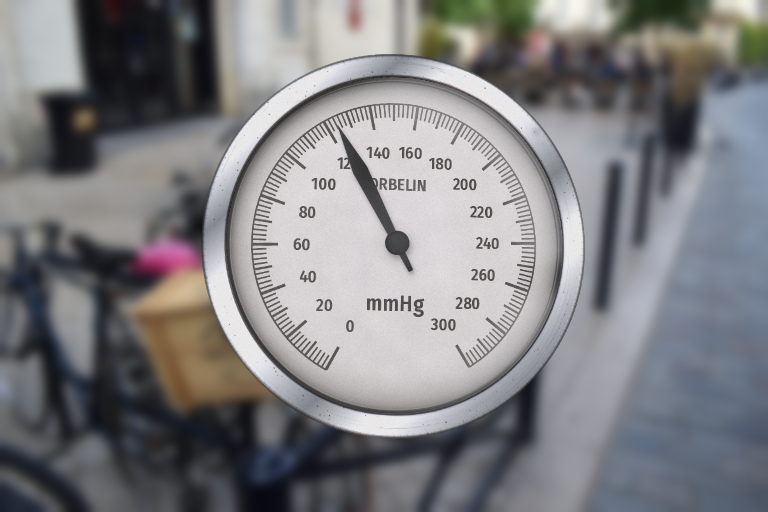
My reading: 124mmHg
